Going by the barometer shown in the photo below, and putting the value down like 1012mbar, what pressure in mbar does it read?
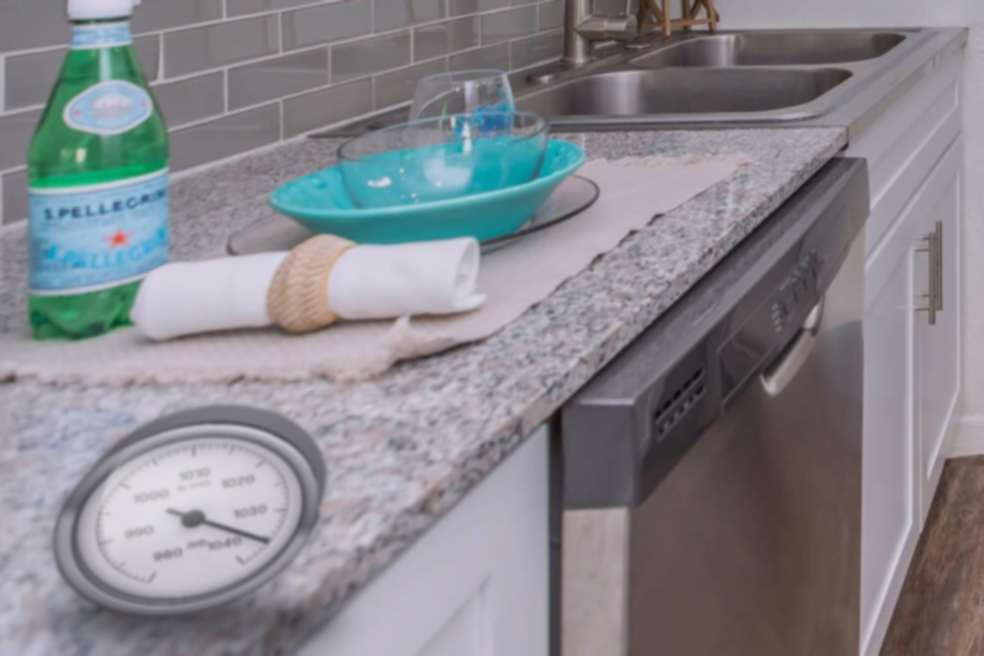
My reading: 1035mbar
